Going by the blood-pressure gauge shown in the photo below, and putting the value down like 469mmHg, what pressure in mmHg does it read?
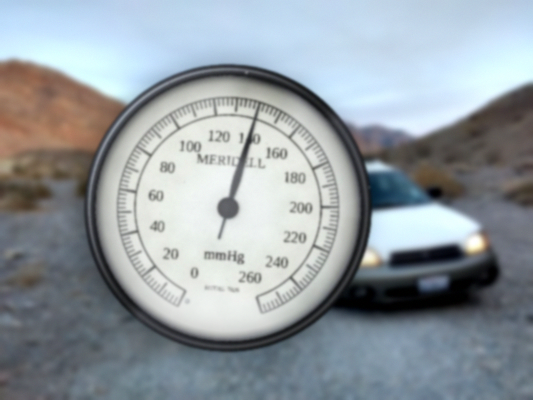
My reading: 140mmHg
